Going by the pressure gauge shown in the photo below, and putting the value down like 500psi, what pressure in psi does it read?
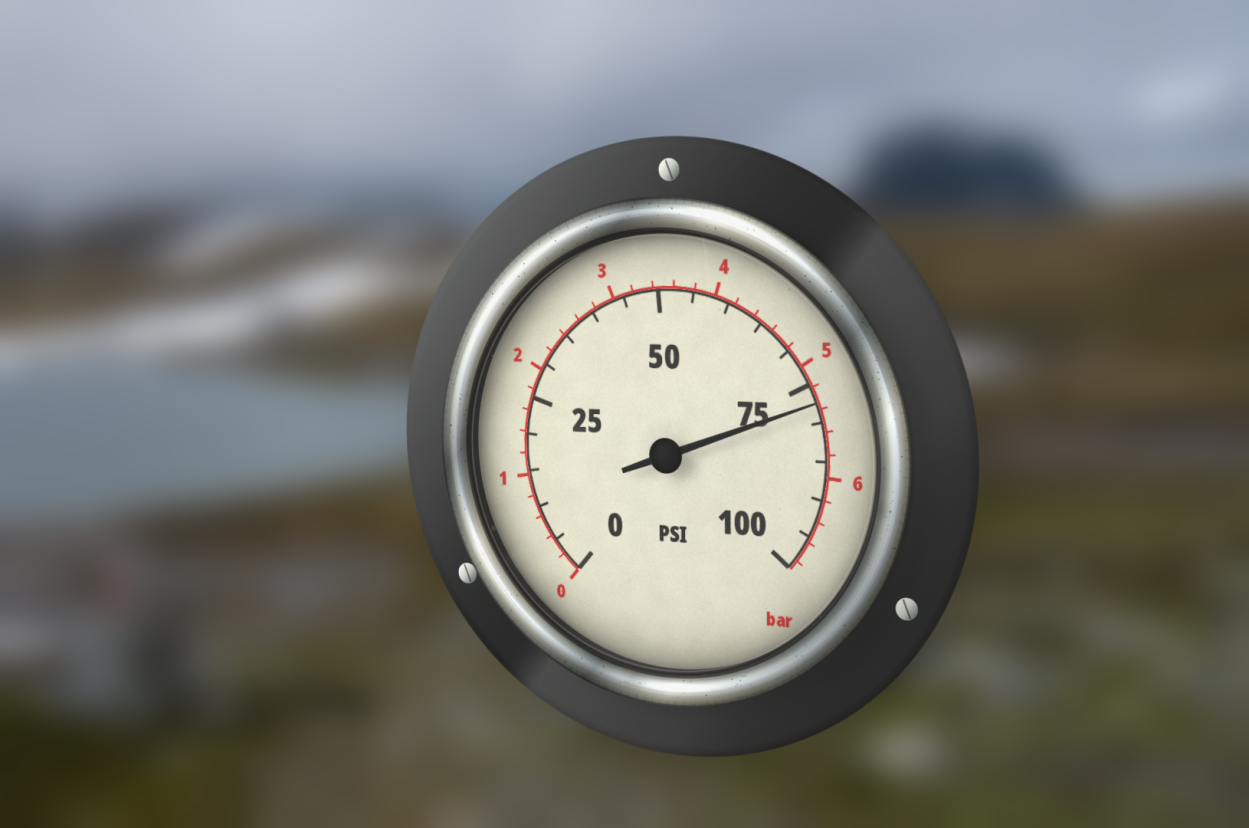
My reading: 77.5psi
